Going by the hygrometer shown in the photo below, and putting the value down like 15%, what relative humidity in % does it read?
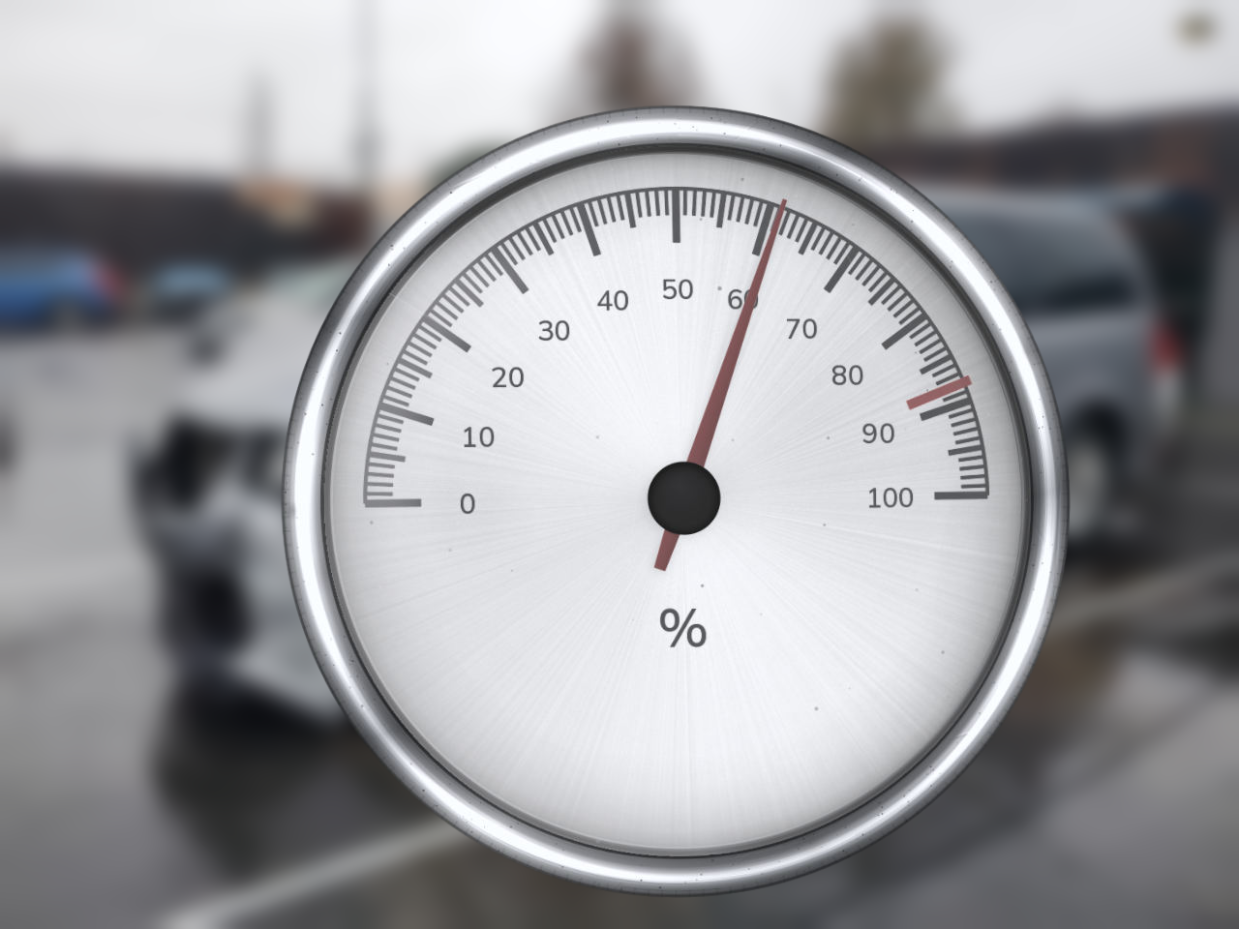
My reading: 61%
